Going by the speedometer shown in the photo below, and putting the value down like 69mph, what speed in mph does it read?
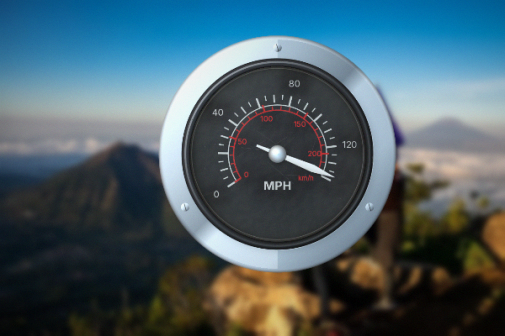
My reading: 137.5mph
